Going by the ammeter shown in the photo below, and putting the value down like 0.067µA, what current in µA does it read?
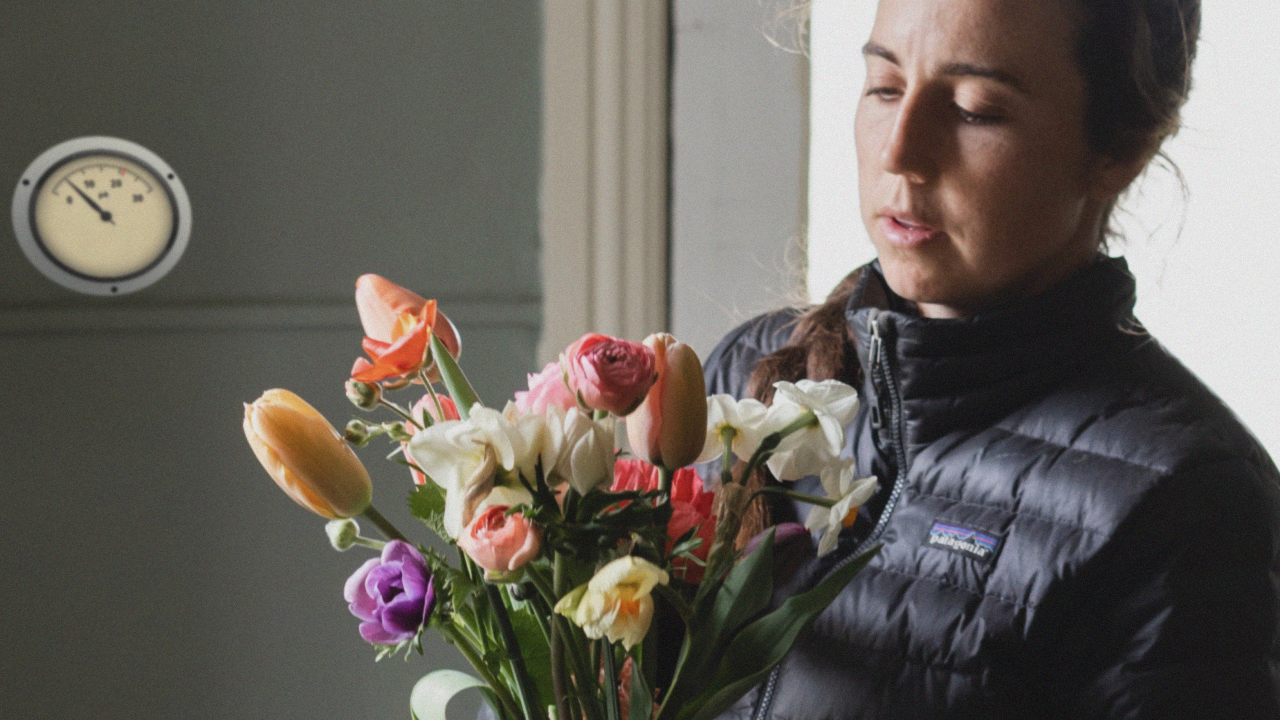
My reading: 5µA
